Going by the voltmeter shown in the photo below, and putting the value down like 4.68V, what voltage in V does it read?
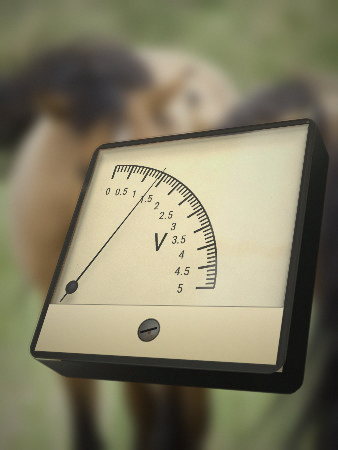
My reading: 1.5V
